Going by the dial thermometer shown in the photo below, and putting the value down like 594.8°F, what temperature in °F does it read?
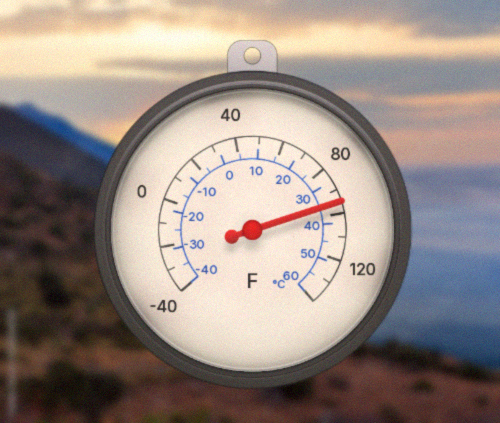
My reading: 95°F
